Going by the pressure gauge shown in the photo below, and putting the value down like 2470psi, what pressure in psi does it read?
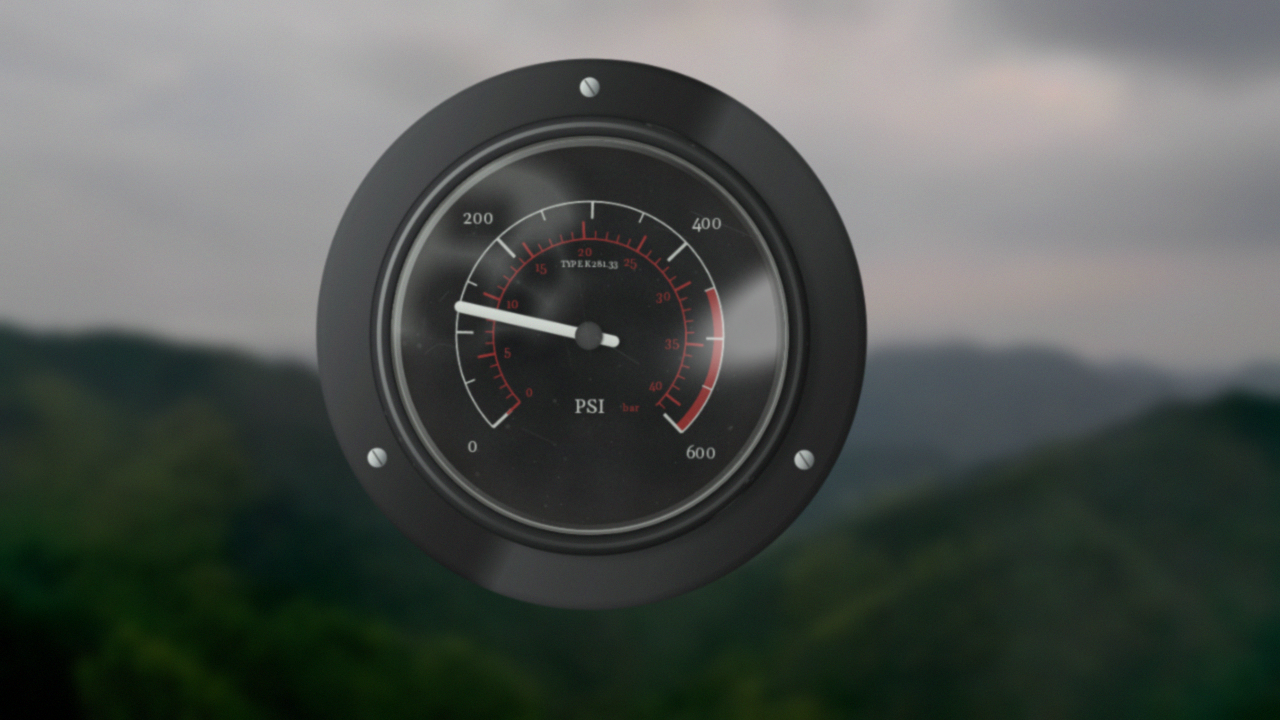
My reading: 125psi
